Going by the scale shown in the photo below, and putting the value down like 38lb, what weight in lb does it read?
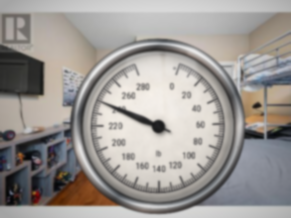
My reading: 240lb
